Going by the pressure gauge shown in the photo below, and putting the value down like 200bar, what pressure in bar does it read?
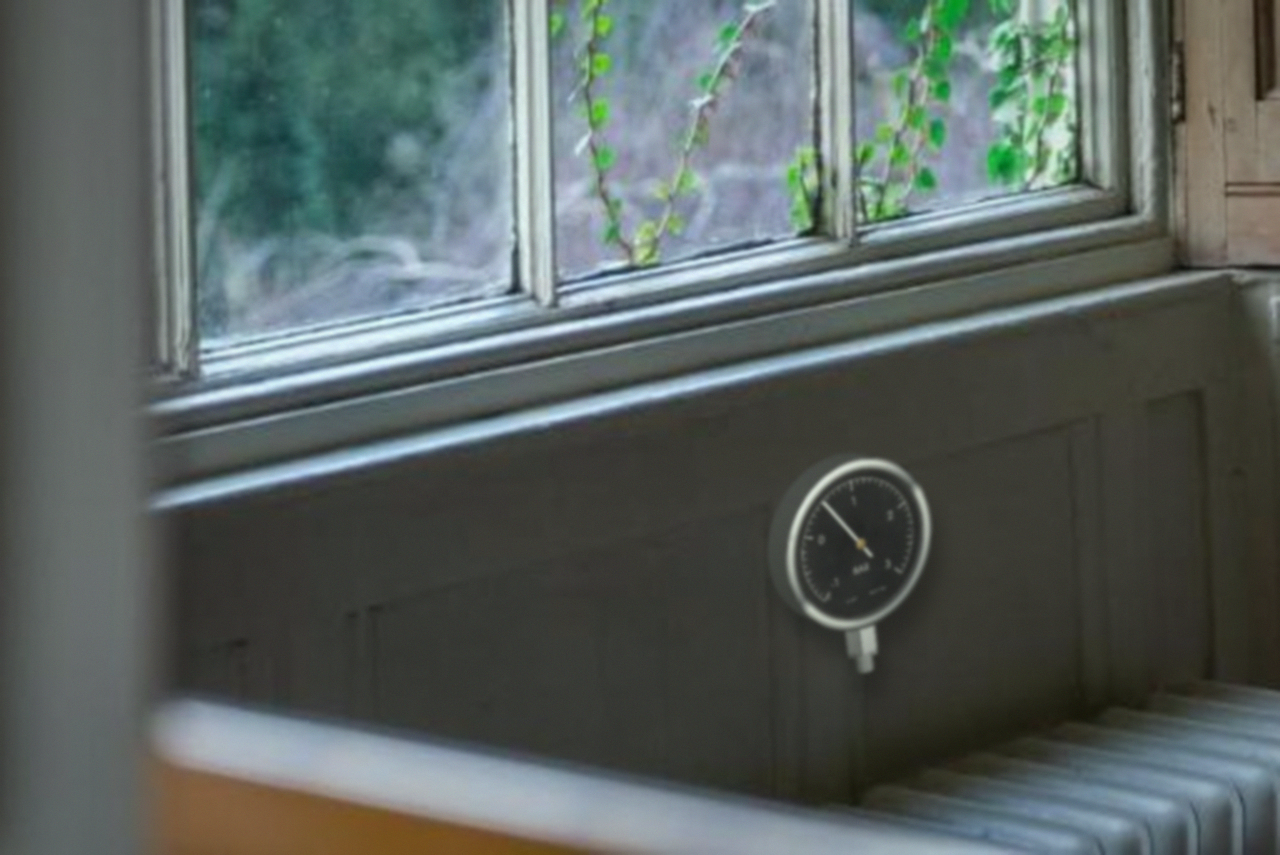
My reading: 0.5bar
